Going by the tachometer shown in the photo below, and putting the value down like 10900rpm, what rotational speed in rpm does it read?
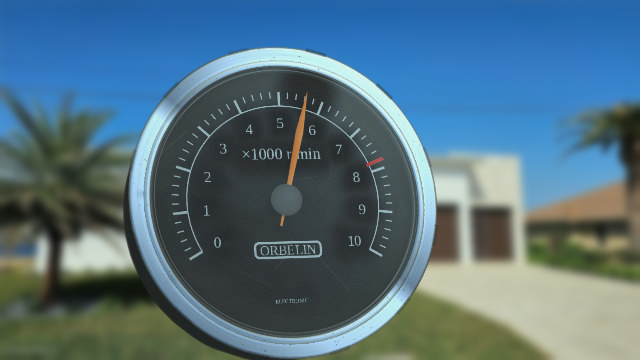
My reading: 5600rpm
